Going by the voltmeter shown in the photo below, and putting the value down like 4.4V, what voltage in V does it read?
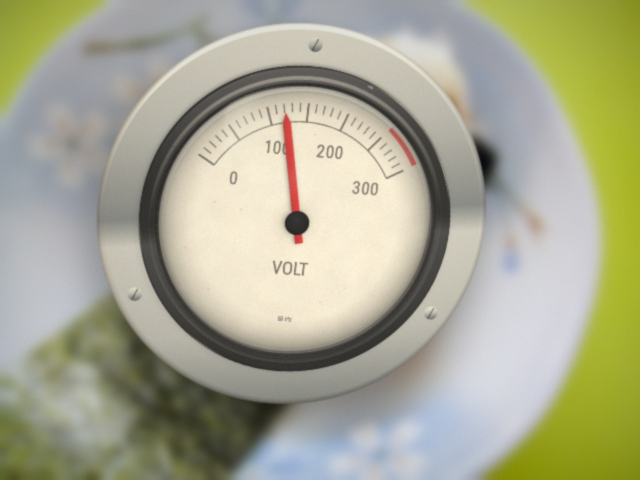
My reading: 120V
